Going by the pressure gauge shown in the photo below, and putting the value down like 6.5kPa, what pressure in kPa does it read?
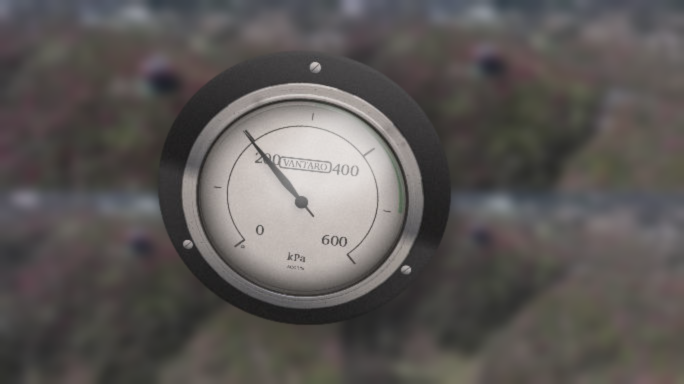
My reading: 200kPa
